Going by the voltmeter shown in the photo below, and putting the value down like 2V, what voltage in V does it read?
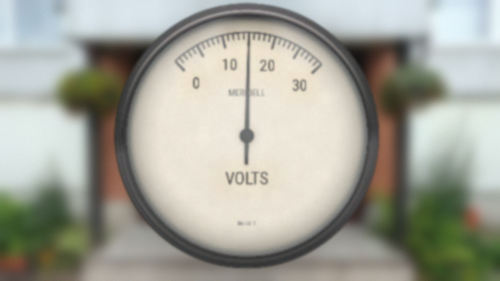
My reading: 15V
